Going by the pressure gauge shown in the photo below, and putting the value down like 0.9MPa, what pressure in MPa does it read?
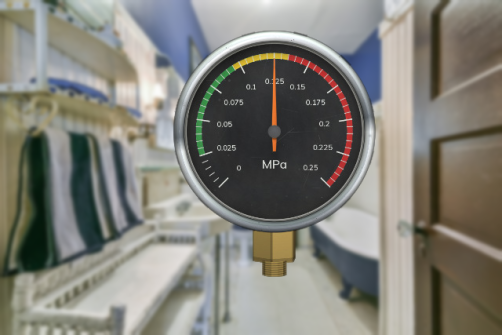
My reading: 0.125MPa
